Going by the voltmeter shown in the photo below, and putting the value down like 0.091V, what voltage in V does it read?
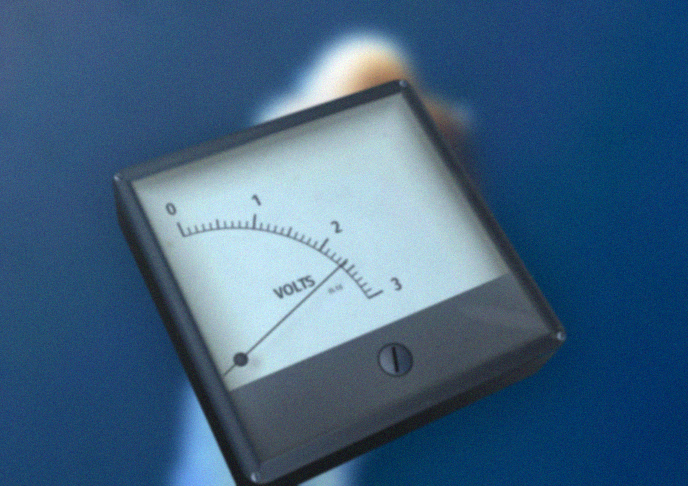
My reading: 2.4V
